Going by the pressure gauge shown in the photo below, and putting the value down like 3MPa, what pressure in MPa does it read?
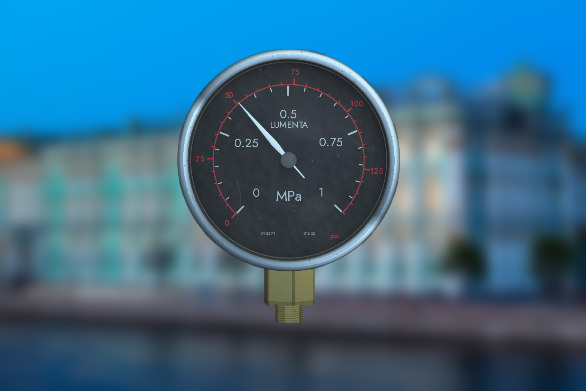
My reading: 0.35MPa
